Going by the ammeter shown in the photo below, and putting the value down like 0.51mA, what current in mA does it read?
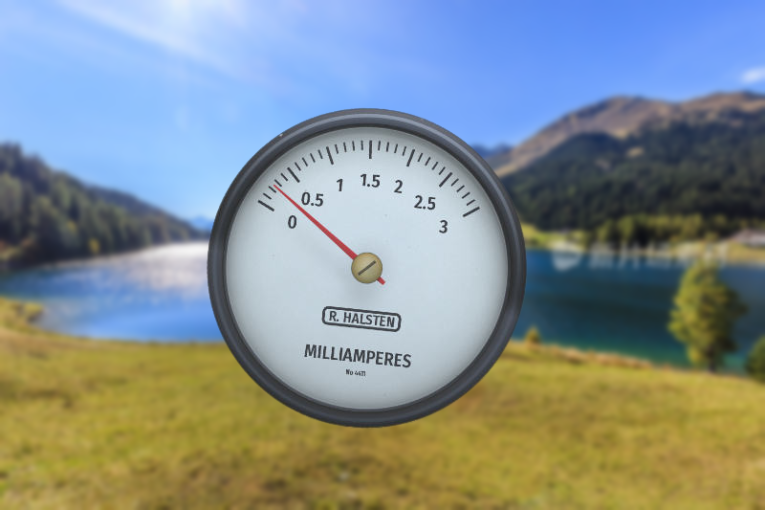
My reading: 0.25mA
